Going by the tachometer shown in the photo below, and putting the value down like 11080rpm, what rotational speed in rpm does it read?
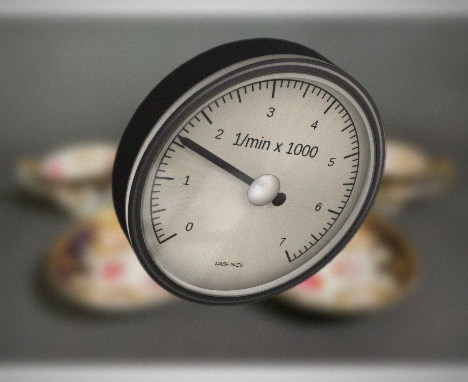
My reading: 1600rpm
